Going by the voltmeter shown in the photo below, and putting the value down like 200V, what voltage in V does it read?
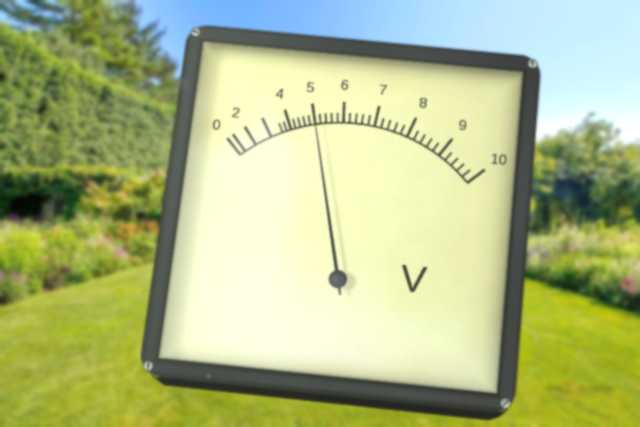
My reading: 5V
